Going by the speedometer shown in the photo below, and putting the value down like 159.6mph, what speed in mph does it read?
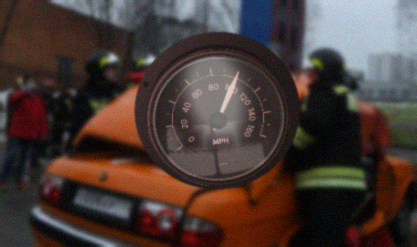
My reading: 100mph
